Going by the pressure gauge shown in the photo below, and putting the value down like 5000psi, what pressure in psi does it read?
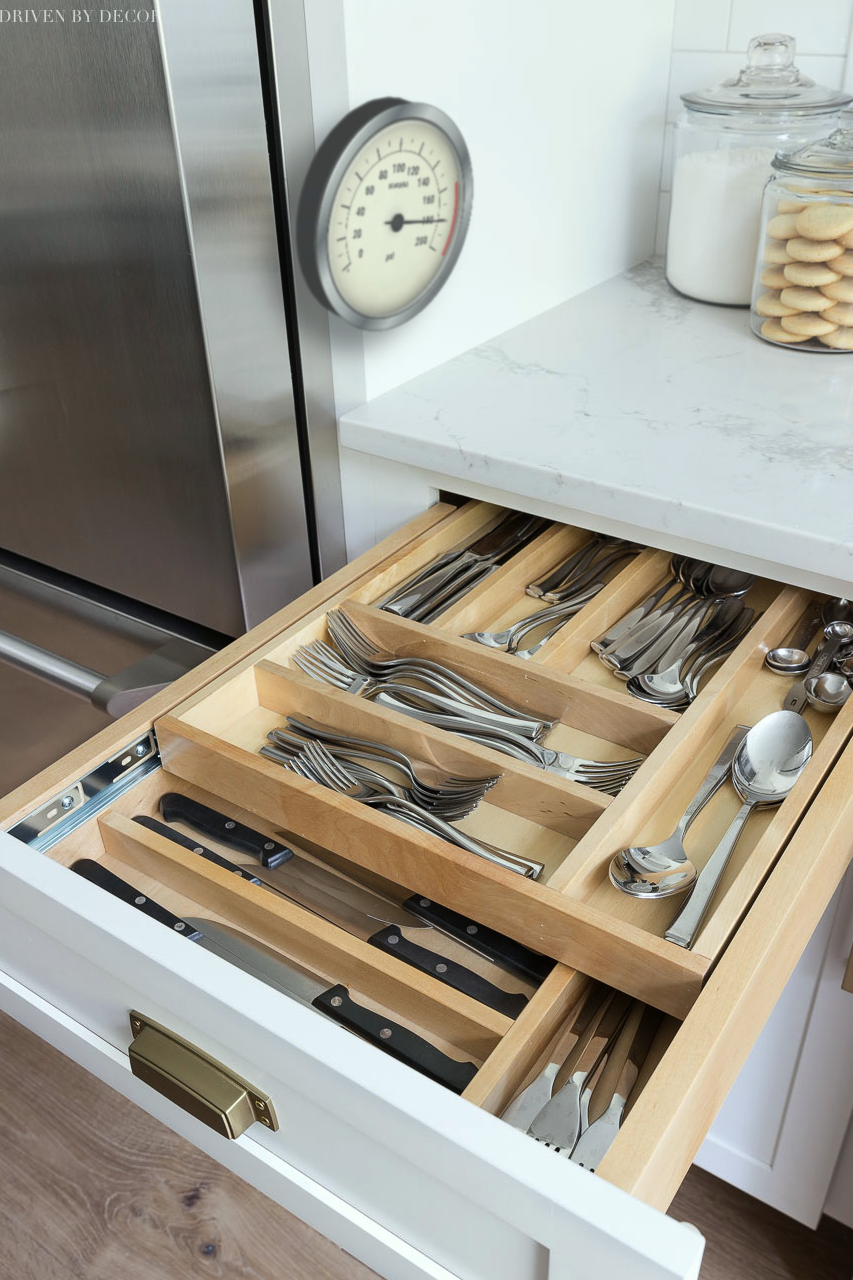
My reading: 180psi
